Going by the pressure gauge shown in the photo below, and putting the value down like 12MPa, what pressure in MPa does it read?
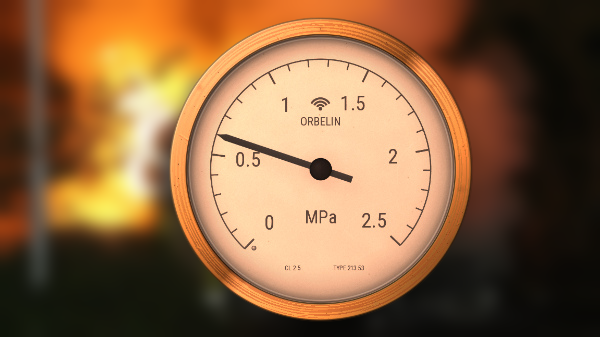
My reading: 0.6MPa
